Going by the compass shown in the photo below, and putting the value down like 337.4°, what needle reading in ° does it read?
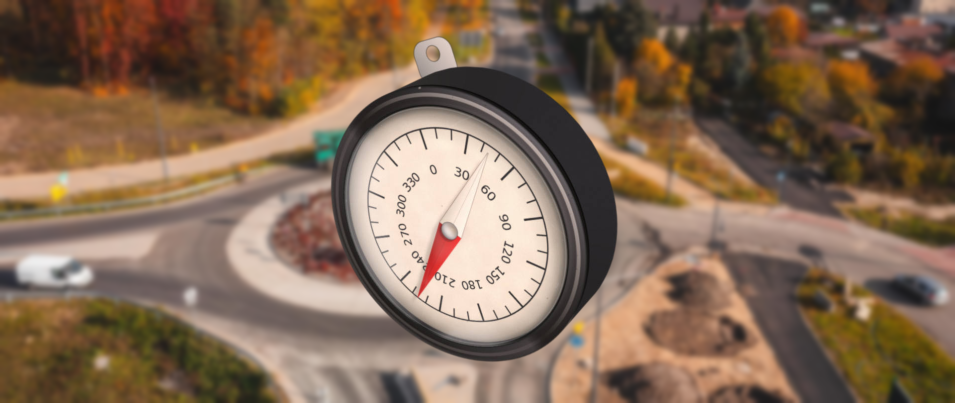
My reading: 225°
